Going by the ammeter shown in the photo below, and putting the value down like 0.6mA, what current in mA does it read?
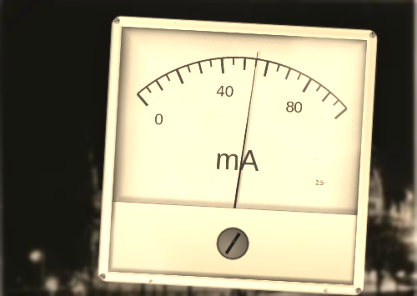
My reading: 55mA
